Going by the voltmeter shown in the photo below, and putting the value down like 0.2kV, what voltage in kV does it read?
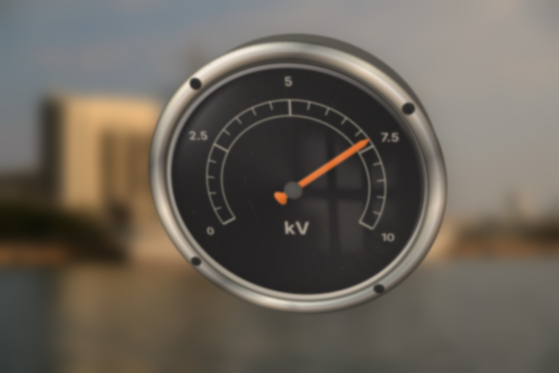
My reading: 7.25kV
